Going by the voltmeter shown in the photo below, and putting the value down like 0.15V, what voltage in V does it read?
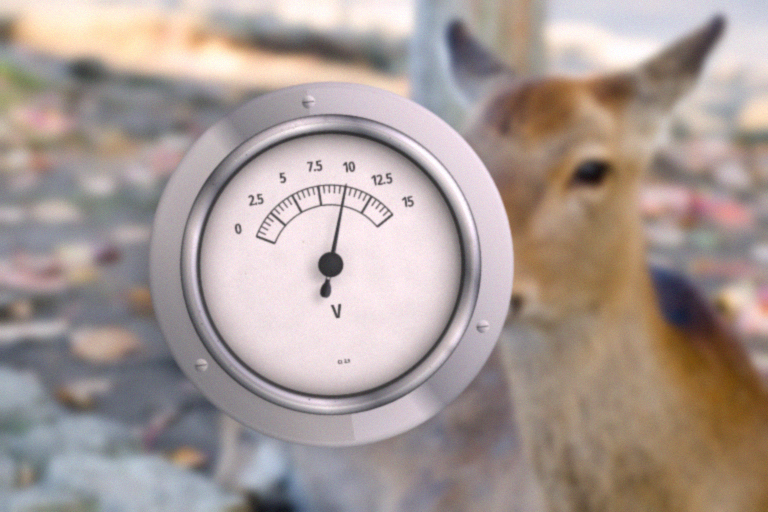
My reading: 10V
